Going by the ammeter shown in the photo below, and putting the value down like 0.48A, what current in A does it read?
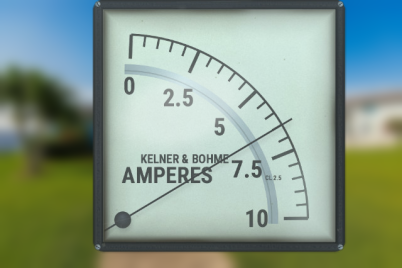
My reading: 6.5A
